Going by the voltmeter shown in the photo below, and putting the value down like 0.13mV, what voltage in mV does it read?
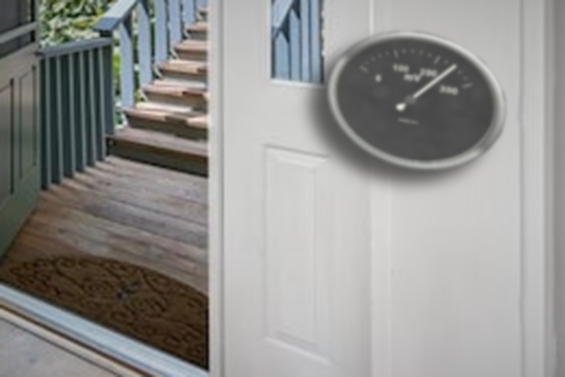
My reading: 240mV
